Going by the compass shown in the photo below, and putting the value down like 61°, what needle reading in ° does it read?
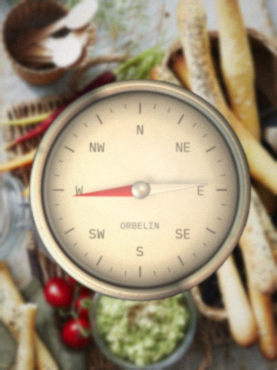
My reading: 265°
